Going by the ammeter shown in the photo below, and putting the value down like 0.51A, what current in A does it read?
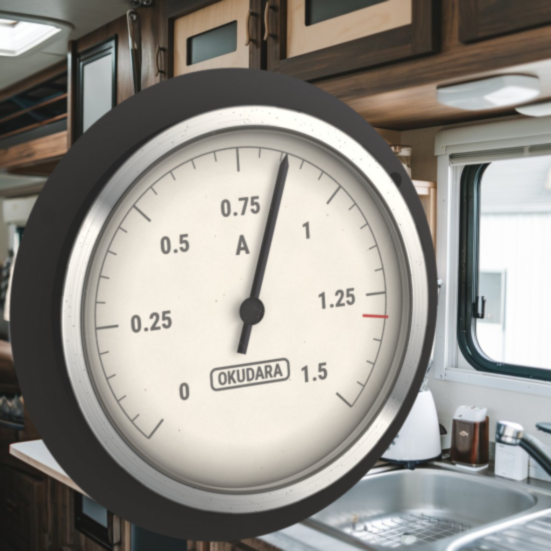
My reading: 0.85A
